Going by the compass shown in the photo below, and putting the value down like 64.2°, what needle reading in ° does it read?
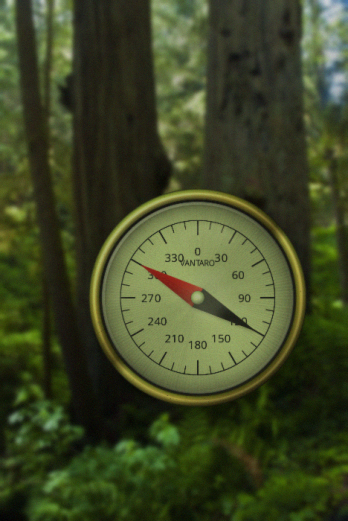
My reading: 300°
